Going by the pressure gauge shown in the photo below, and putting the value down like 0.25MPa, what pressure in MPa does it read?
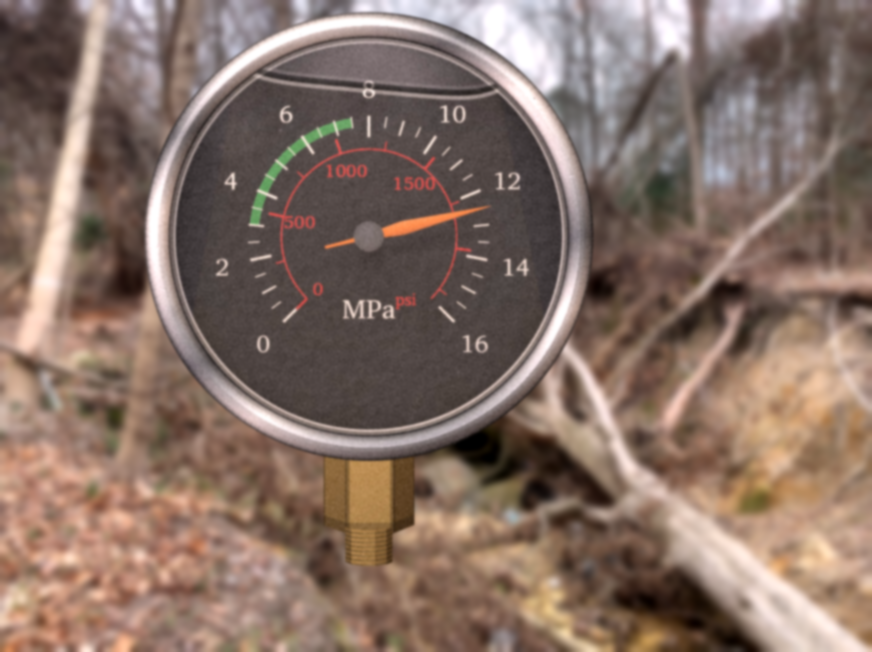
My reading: 12.5MPa
